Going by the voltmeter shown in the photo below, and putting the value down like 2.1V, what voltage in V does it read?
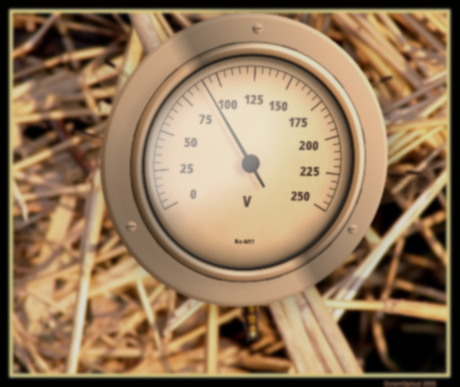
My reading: 90V
